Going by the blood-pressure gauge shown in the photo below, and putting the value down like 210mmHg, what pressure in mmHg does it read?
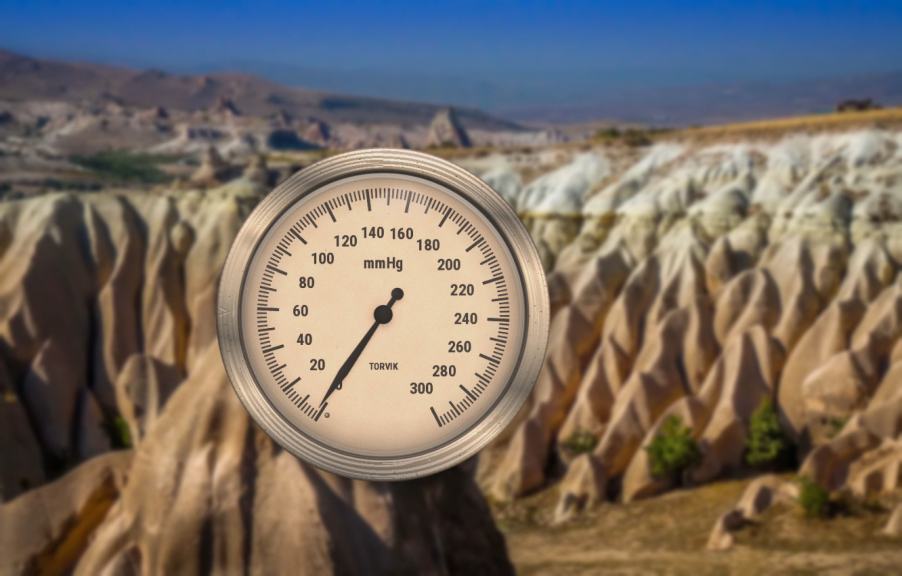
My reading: 2mmHg
